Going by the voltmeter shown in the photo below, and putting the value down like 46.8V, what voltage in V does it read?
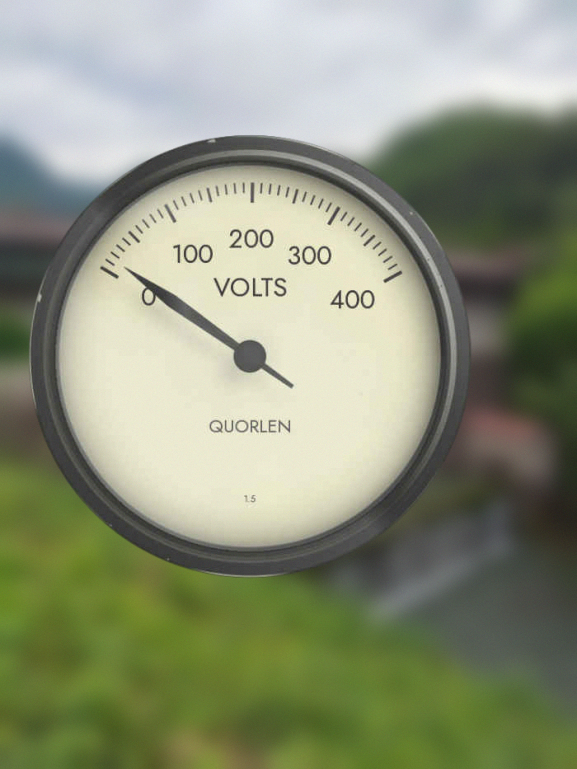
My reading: 15V
